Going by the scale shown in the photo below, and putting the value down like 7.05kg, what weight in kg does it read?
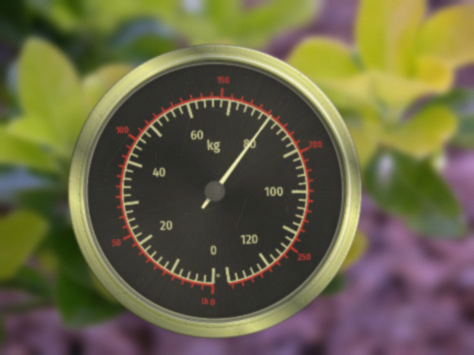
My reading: 80kg
